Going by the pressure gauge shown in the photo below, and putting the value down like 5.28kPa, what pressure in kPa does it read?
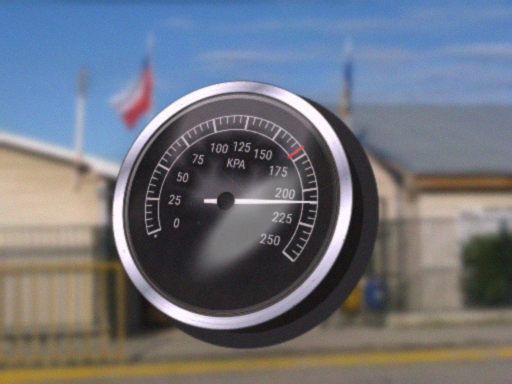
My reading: 210kPa
